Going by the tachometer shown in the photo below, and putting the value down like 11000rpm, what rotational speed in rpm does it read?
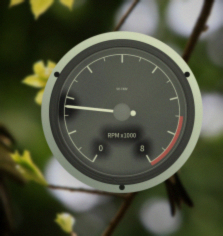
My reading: 1750rpm
